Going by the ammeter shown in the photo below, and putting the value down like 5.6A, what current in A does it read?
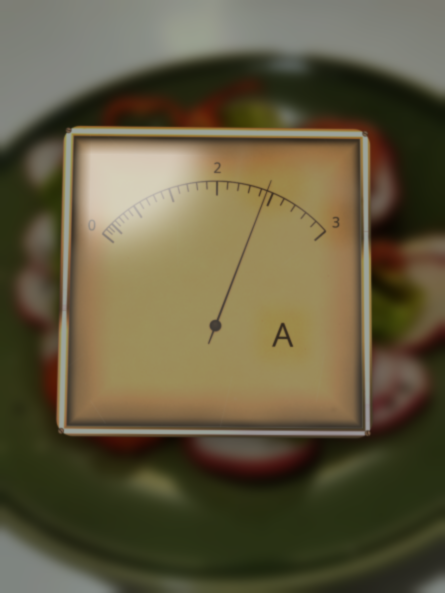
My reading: 2.45A
